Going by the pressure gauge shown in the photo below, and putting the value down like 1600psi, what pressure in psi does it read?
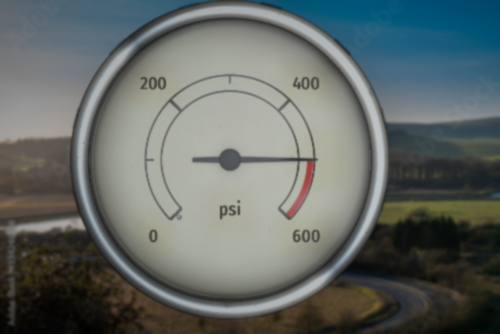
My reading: 500psi
